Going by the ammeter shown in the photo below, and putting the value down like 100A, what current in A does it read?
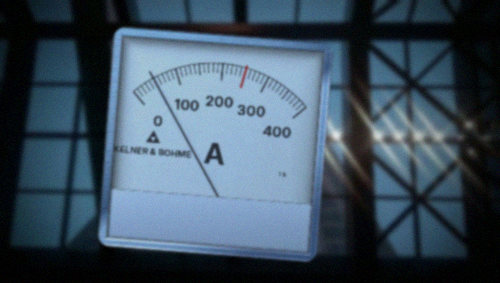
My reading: 50A
